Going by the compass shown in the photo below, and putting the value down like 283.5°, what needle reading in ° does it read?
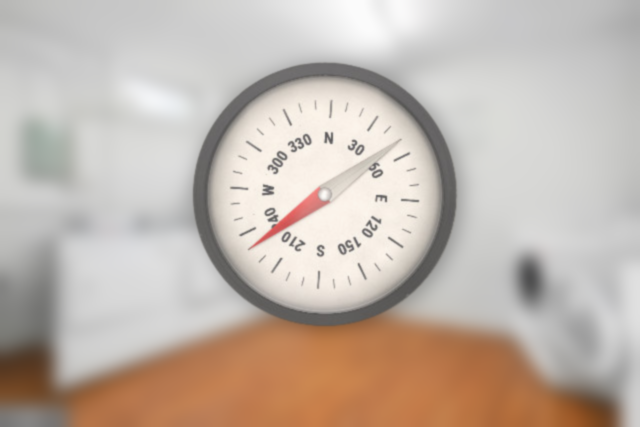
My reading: 230°
